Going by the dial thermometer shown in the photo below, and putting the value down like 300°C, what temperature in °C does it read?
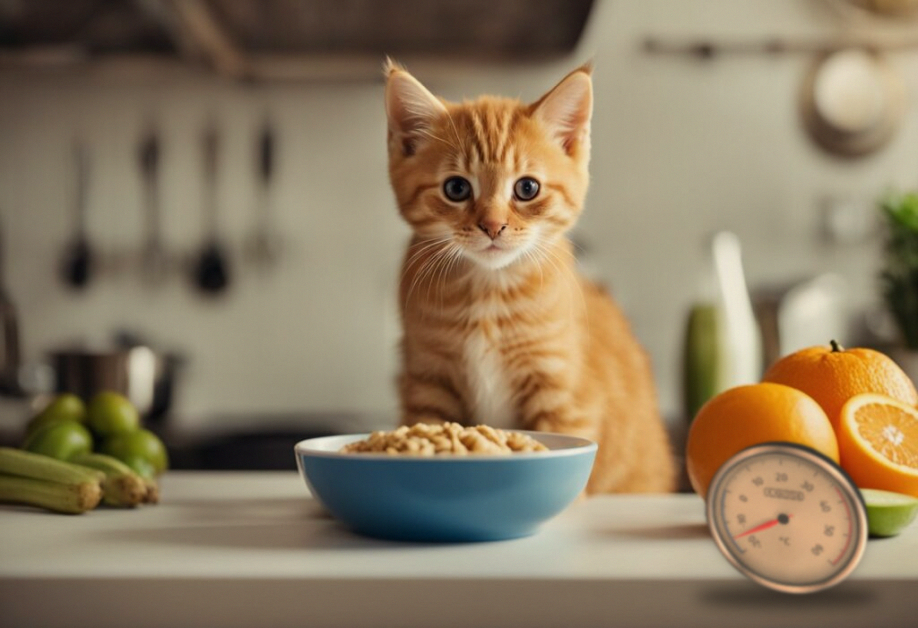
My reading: -15°C
